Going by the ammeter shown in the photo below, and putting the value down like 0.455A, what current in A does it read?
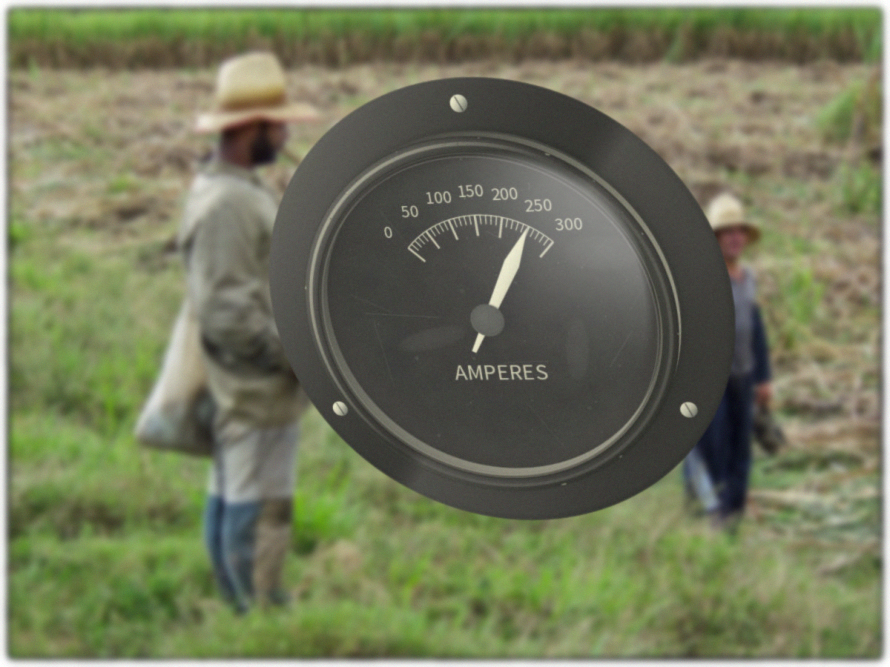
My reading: 250A
